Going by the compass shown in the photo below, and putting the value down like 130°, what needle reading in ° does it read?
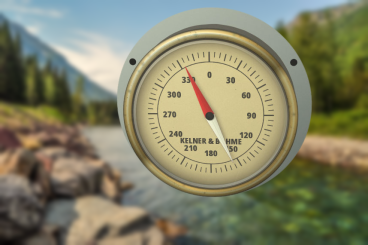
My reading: 335°
